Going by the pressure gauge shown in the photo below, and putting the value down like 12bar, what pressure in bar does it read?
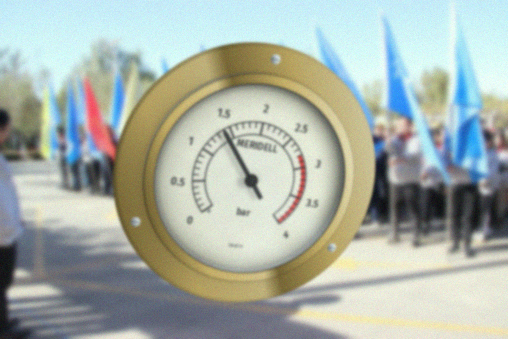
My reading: 1.4bar
